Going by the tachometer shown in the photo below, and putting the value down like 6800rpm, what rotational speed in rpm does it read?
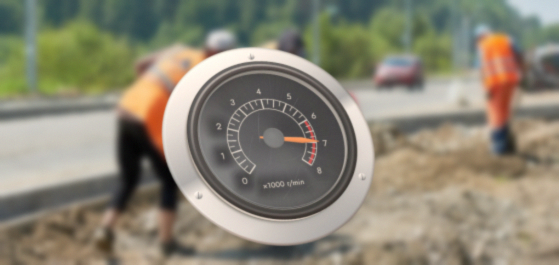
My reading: 7000rpm
